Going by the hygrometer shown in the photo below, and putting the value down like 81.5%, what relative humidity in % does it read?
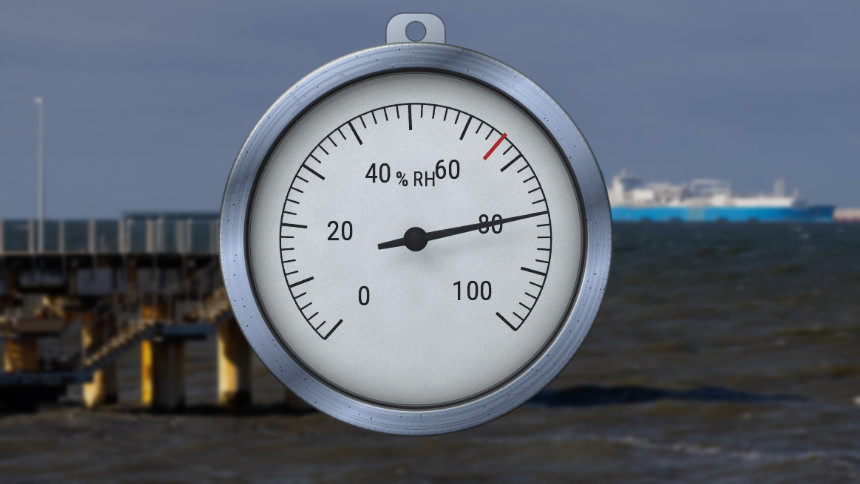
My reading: 80%
